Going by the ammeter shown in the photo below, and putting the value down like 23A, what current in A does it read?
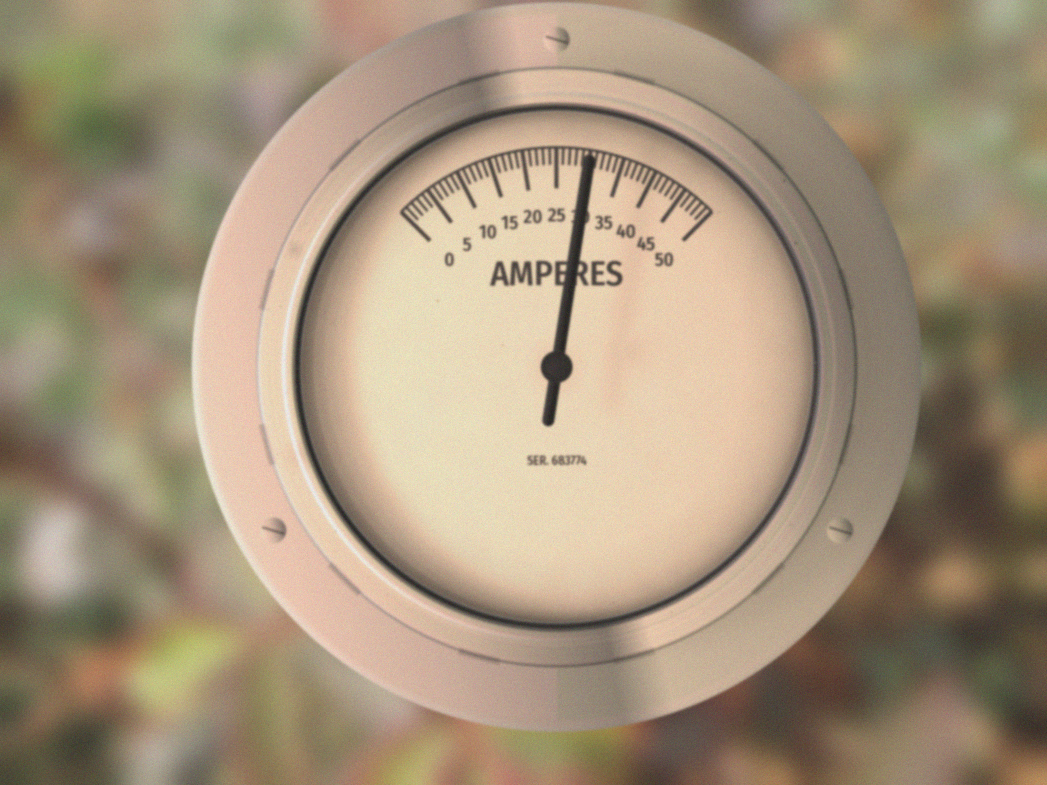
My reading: 30A
